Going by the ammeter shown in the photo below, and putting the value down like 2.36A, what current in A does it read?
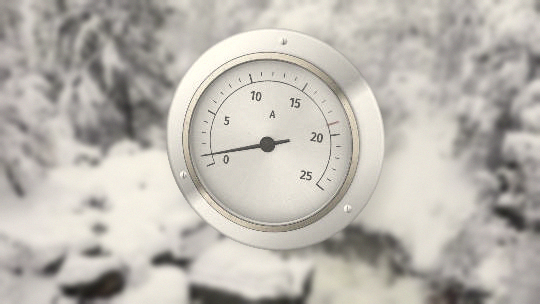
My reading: 1A
